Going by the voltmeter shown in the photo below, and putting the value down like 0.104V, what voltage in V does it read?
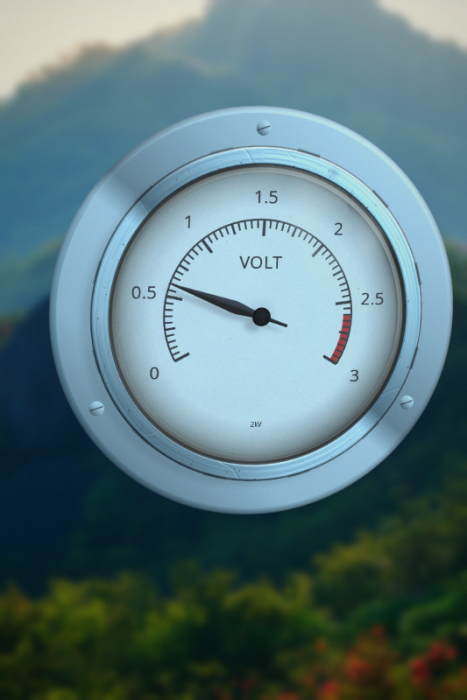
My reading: 0.6V
